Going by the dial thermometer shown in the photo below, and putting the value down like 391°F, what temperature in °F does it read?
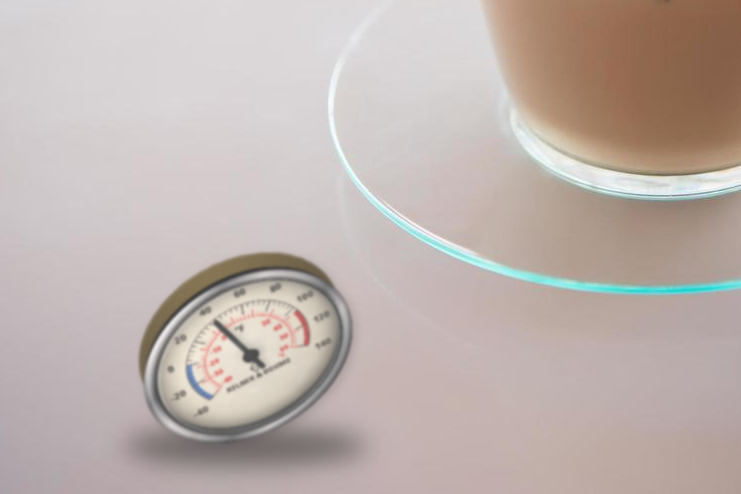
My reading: 40°F
